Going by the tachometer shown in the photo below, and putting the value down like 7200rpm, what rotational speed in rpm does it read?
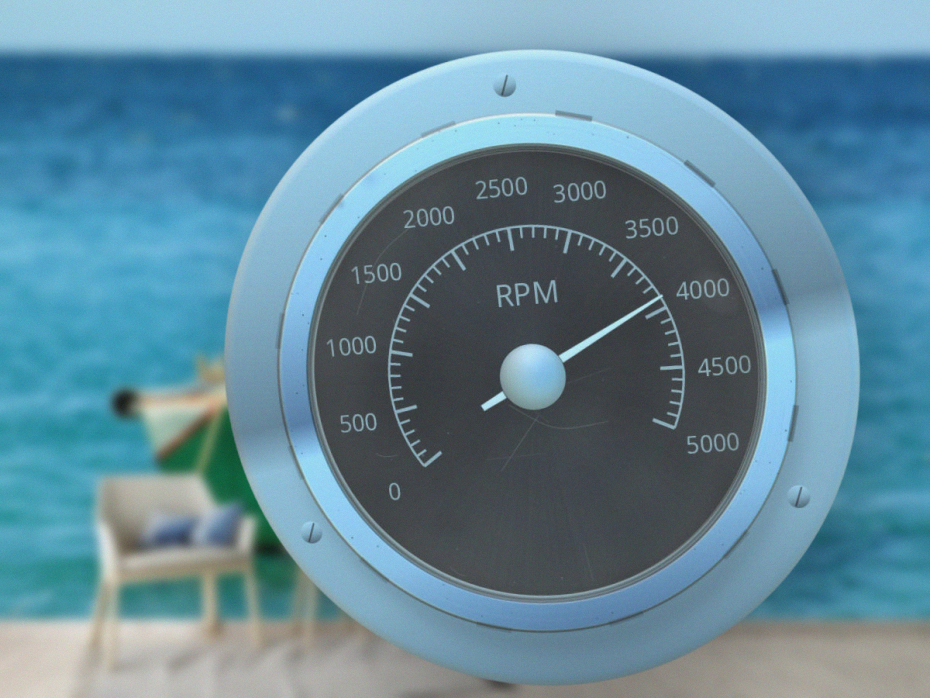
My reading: 3900rpm
